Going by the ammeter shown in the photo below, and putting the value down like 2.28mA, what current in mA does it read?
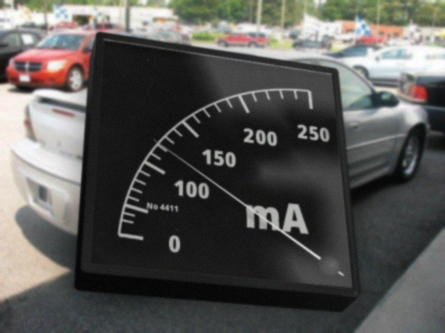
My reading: 120mA
